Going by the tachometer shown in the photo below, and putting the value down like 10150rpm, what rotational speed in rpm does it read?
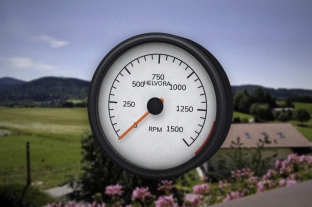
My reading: 0rpm
